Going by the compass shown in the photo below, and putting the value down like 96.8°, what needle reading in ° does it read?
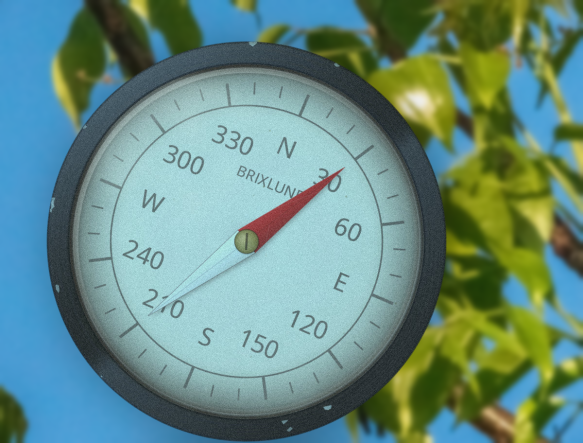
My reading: 30°
